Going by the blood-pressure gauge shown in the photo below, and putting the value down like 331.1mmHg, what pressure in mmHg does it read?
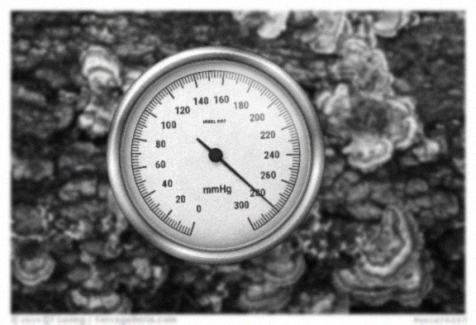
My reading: 280mmHg
